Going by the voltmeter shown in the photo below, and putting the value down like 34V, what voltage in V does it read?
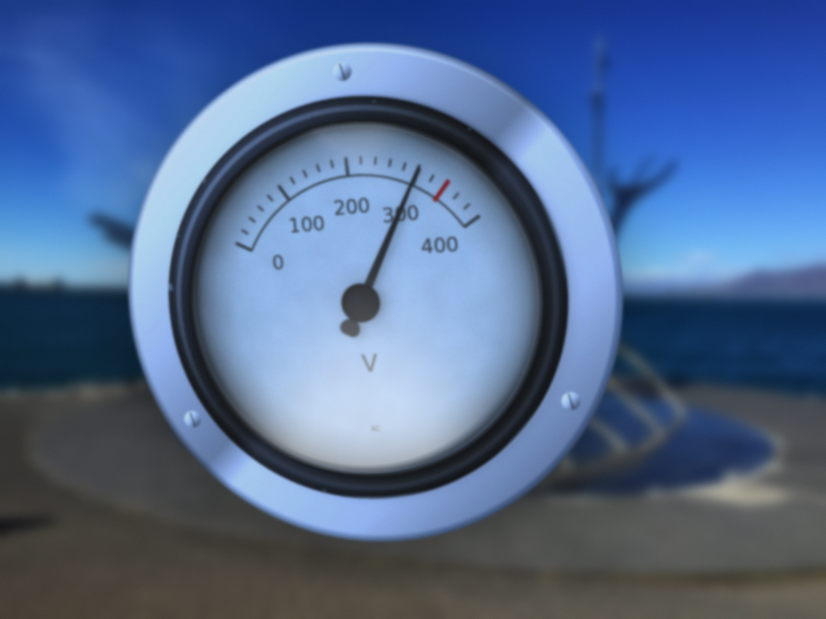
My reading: 300V
